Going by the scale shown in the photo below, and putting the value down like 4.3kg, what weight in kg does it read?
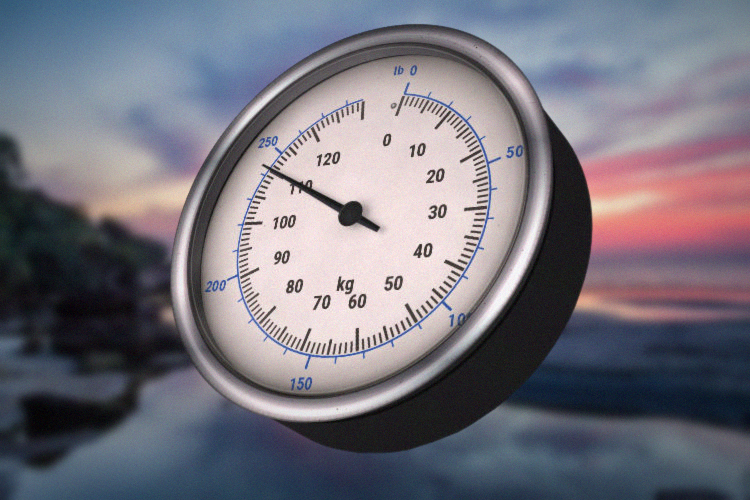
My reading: 110kg
